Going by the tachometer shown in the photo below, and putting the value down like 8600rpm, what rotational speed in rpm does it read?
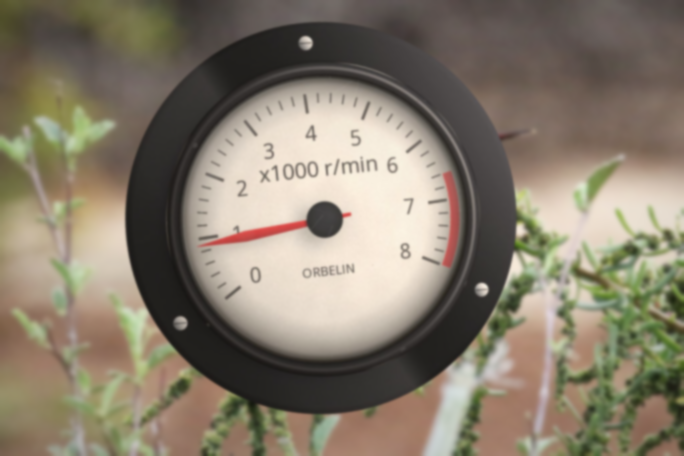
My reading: 900rpm
